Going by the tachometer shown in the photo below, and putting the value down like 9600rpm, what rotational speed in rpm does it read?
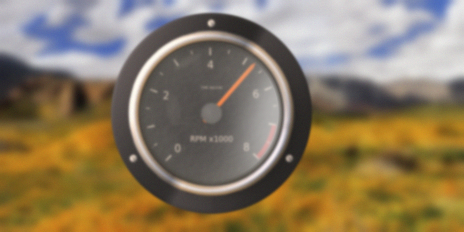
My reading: 5250rpm
